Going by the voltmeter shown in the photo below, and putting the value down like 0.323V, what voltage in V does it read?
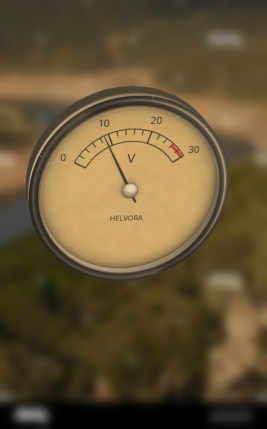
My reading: 9V
